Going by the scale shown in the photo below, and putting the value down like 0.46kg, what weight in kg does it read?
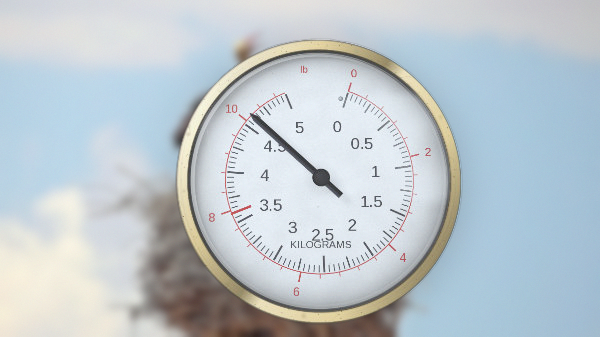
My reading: 4.6kg
